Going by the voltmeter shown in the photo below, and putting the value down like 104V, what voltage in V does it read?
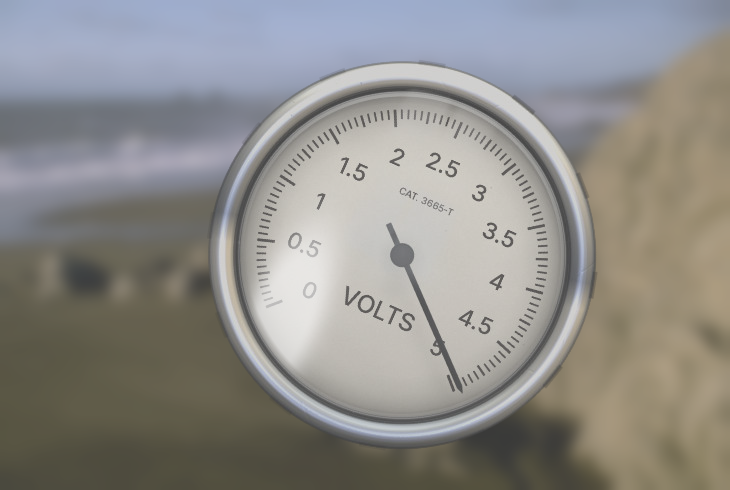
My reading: 4.95V
